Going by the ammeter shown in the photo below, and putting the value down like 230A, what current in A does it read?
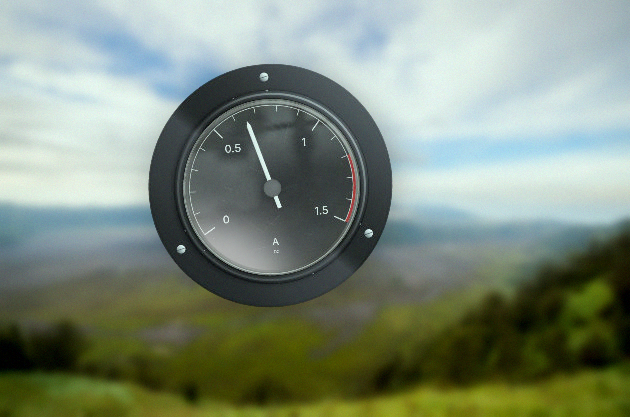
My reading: 0.65A
